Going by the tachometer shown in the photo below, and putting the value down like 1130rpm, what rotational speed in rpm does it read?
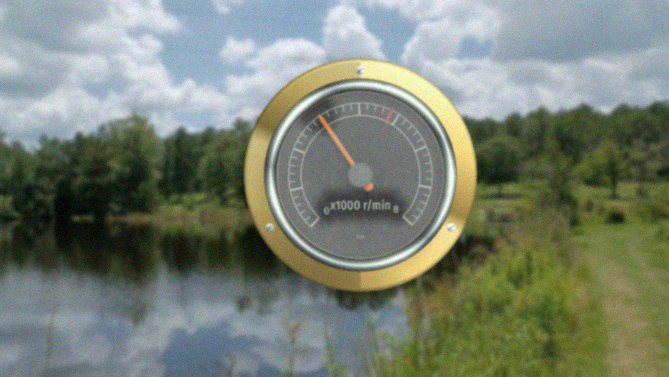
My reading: 3000rpm
